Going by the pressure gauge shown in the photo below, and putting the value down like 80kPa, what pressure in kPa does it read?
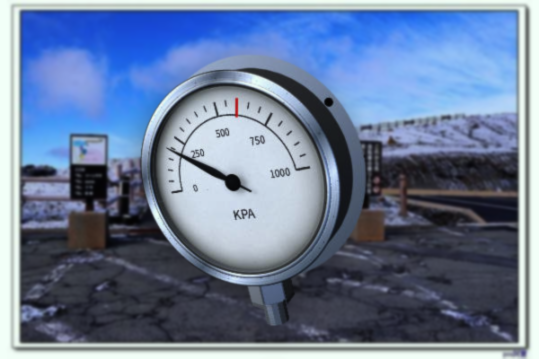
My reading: 200kPa
